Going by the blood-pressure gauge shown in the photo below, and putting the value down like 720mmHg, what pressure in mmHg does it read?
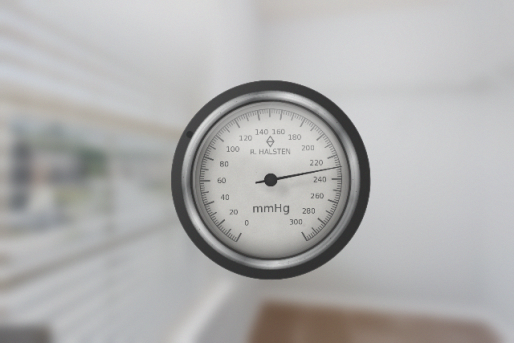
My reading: 230mmHg
